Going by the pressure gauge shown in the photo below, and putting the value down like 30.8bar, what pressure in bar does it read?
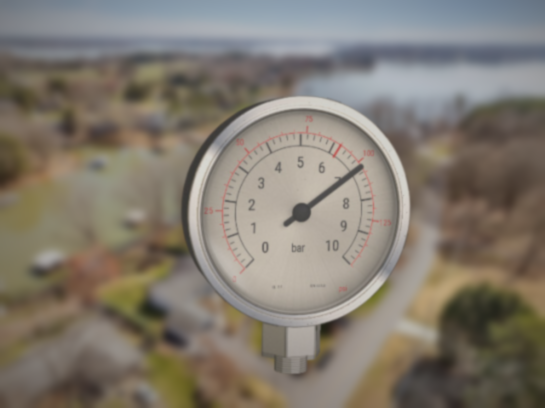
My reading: 7bar
